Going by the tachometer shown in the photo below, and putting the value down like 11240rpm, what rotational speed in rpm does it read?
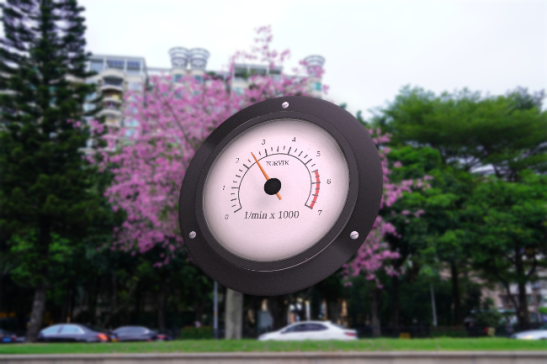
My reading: 2500rpm
